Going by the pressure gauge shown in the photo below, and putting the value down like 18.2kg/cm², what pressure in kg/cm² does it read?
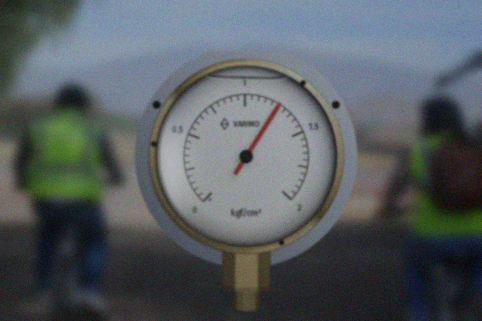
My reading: 1.25kg/cm²
